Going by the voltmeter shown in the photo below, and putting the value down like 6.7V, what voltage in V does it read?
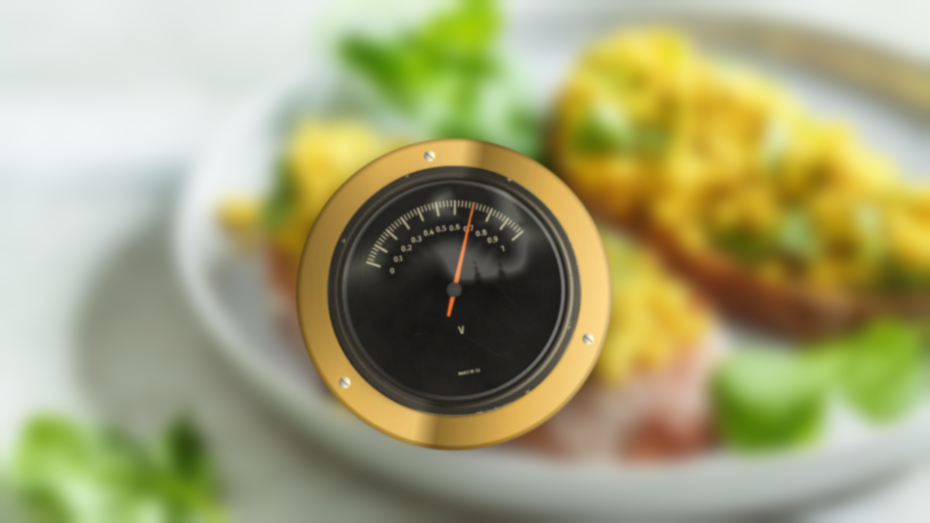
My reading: 0.7V
